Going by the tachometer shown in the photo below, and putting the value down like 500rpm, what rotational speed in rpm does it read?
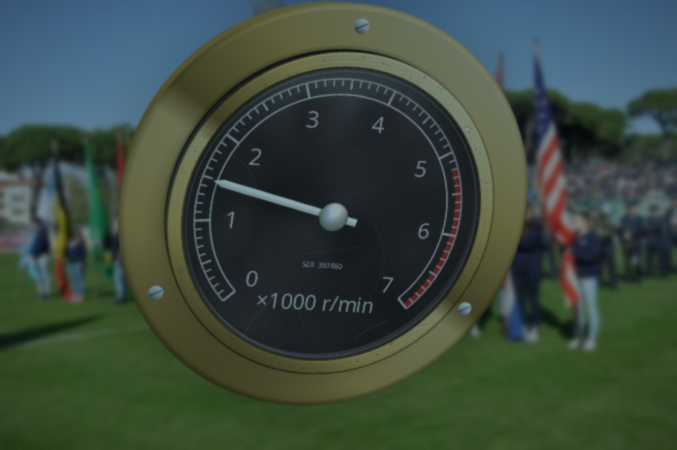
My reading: 1500rpm
